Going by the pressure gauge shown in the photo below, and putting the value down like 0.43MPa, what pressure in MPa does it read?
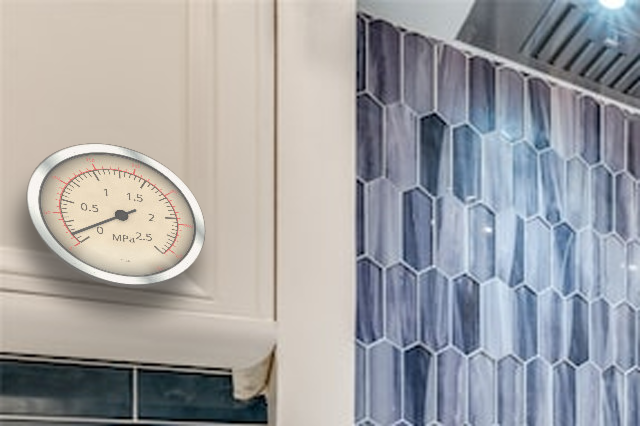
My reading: 0.1MPa
